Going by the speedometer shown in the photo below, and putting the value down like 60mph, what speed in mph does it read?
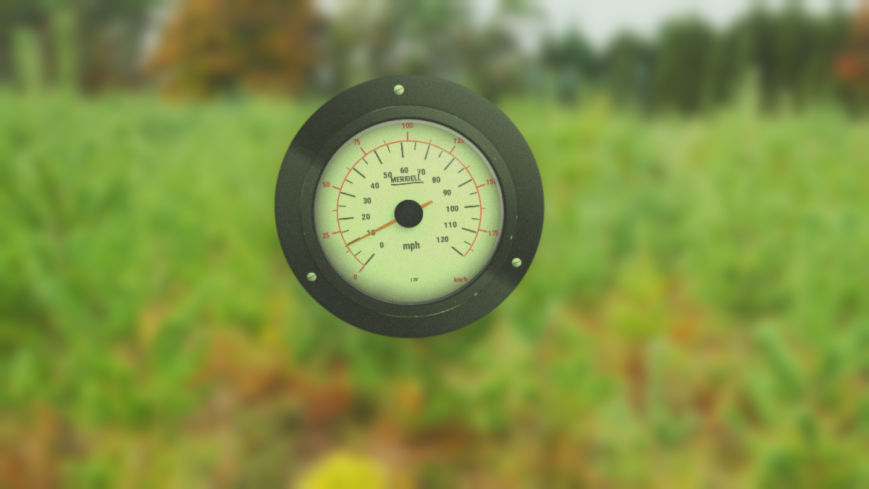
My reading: 10mph
